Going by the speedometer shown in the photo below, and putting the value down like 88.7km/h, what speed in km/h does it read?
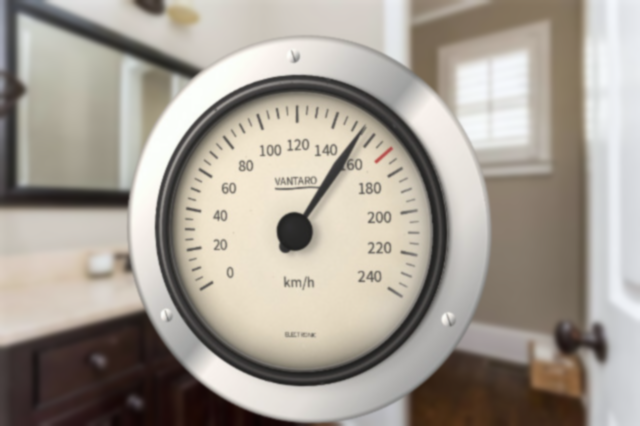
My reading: 155km/h
